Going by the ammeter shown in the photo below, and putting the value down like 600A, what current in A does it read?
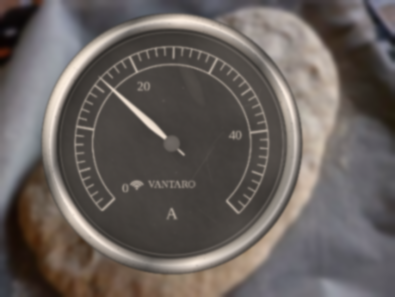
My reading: 16A
